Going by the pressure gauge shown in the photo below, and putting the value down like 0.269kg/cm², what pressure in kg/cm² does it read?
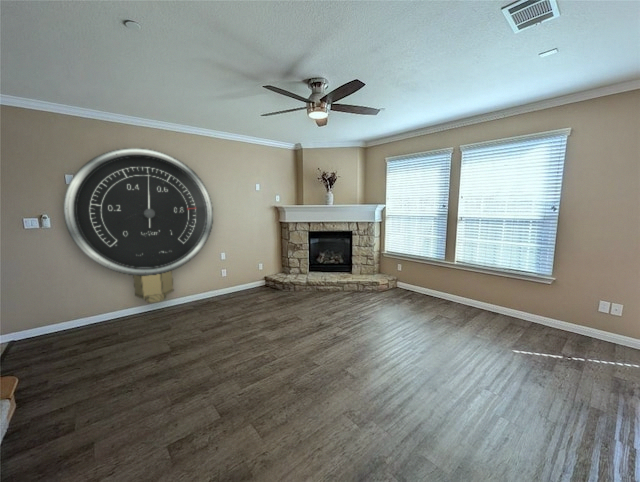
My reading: 0.5kg/cm²
